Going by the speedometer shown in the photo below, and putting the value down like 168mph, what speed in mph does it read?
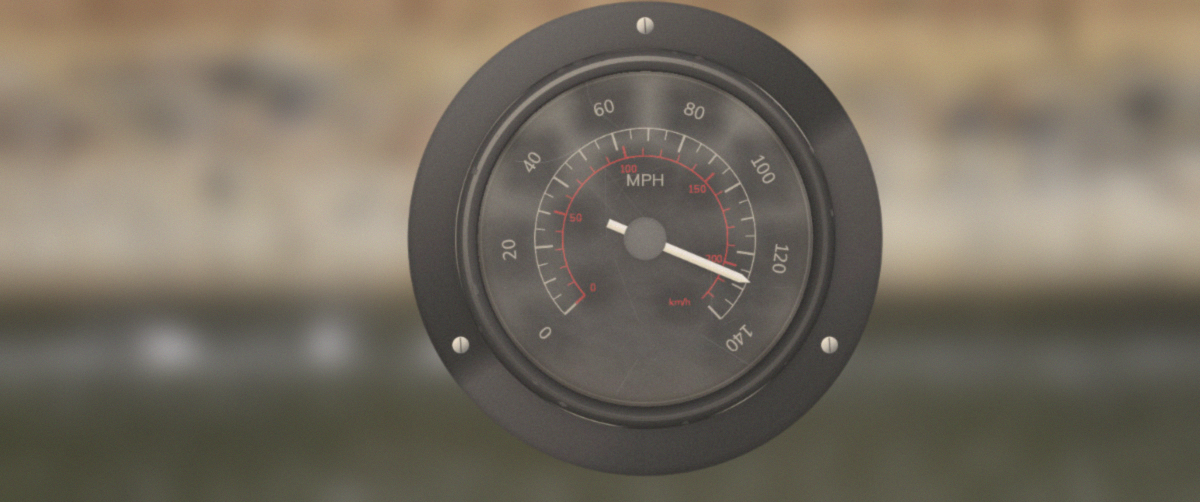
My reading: 127.5mph
